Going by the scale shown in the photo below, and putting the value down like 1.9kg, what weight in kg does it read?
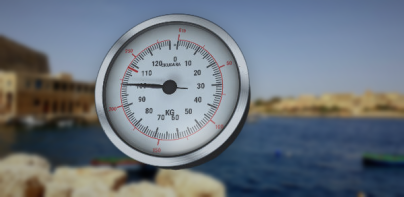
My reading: 100kg
